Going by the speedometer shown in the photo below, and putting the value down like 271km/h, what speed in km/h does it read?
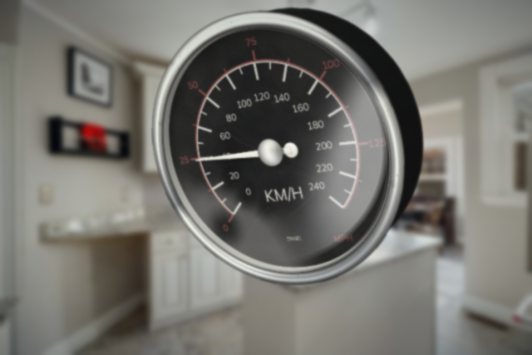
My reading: 40km/h
